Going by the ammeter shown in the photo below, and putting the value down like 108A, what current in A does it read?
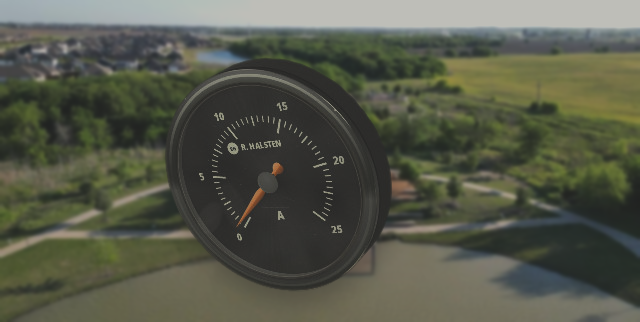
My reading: 0.5A
